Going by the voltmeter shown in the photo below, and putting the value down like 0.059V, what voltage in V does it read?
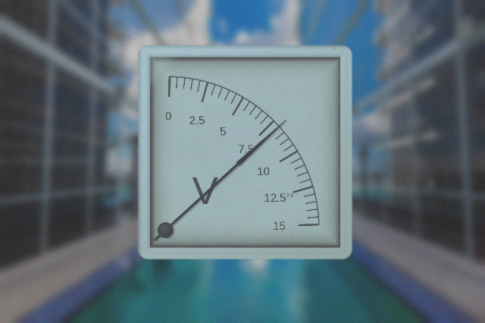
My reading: 8V
